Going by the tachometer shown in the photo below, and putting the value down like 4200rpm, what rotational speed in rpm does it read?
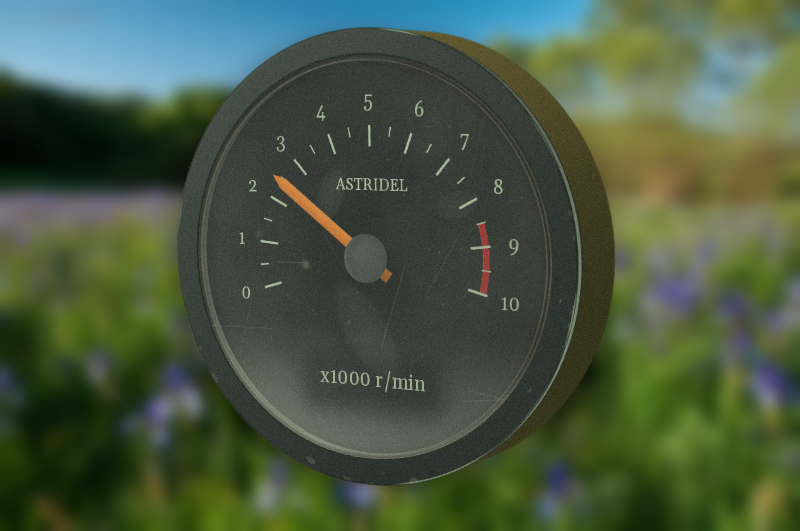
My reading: 2500rpm
